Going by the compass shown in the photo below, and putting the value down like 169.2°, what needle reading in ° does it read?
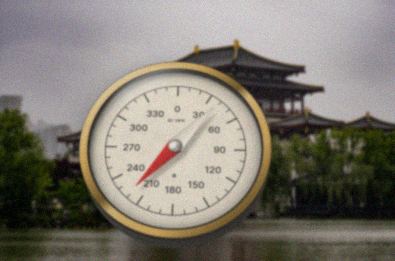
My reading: 220°
